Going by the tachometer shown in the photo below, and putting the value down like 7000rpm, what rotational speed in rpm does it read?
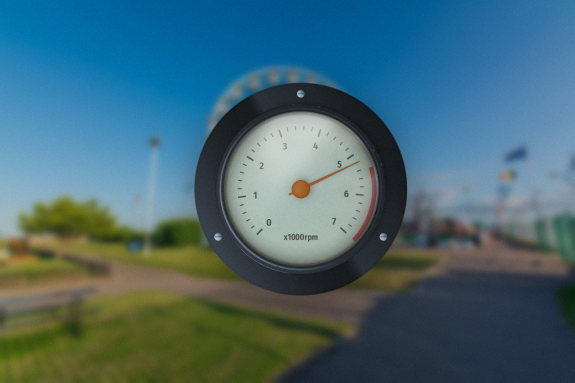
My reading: 5200rpm
